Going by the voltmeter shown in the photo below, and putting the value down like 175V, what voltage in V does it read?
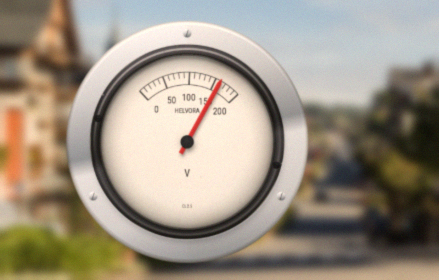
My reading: 160V
